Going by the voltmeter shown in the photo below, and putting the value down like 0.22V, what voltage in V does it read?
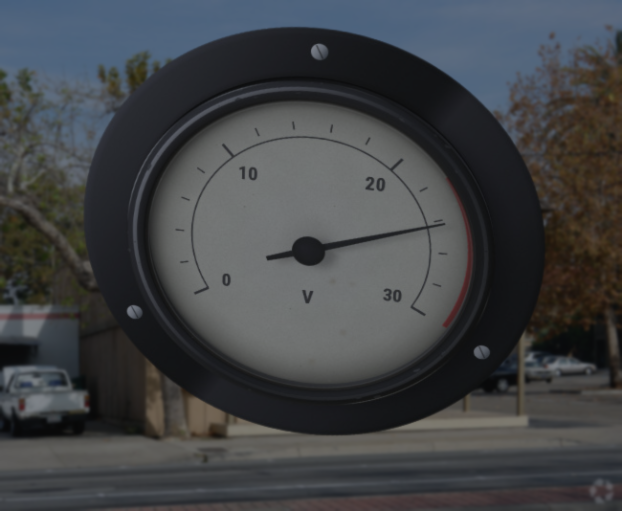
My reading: 24V
